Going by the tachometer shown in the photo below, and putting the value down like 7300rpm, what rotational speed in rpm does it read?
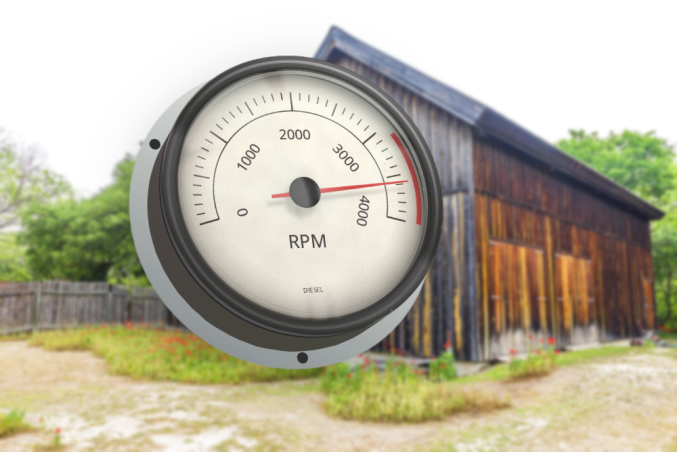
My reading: 3600rpm
